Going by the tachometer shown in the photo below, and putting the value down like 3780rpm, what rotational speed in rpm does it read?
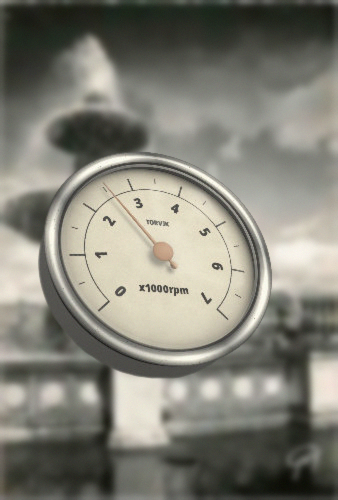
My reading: 2500rpm
